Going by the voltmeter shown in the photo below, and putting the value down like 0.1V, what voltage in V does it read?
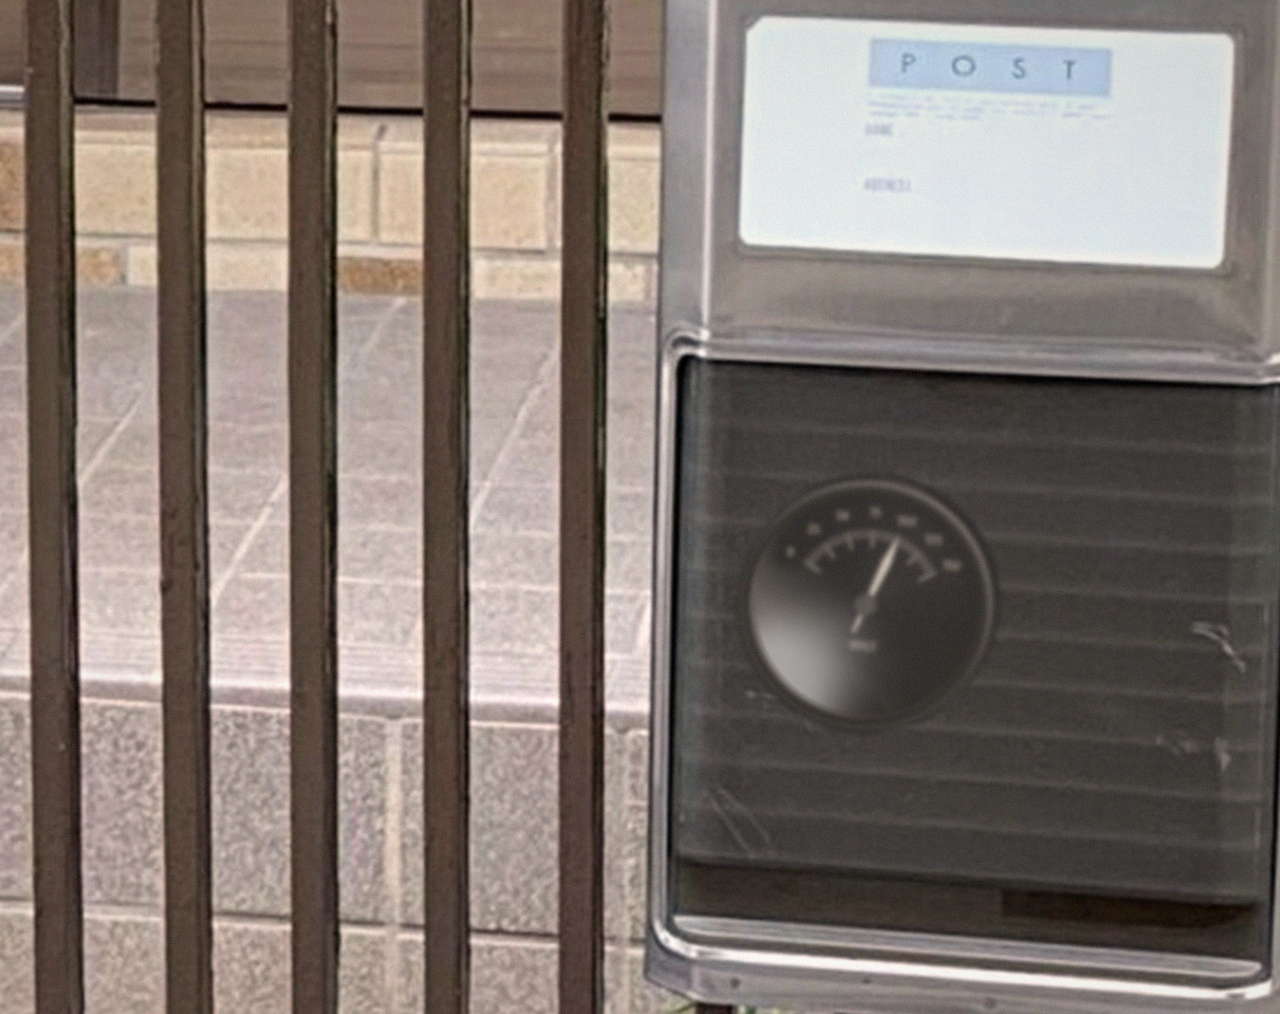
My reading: 100V
